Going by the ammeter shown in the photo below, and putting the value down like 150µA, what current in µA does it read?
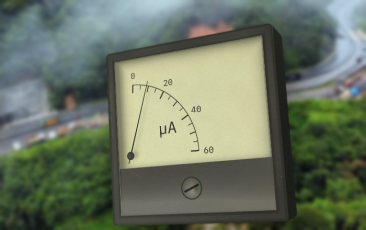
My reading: 10µA
